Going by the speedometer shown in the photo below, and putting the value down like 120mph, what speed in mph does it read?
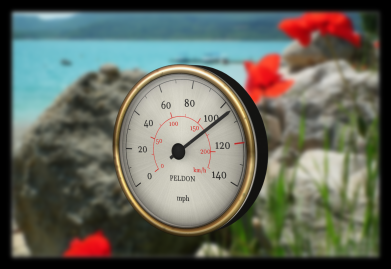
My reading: 105mph
